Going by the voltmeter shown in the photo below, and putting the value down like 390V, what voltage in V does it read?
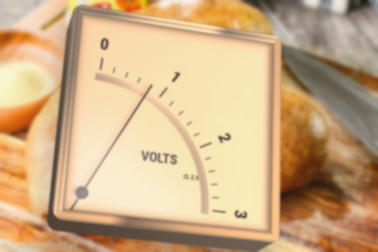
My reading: 0.8V
